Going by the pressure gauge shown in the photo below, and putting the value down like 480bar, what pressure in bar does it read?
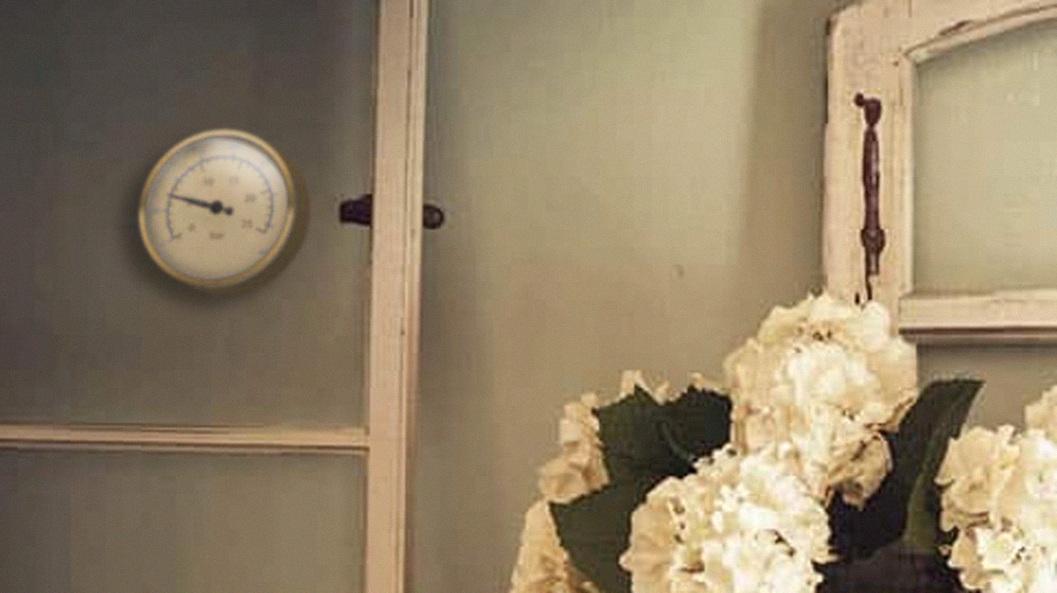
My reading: 5bar
